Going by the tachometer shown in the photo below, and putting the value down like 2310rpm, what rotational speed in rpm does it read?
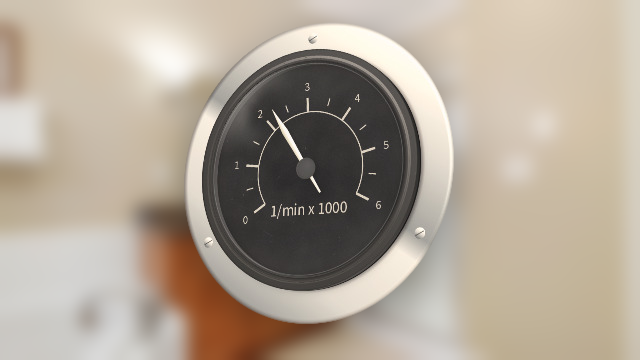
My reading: 2250rpm
